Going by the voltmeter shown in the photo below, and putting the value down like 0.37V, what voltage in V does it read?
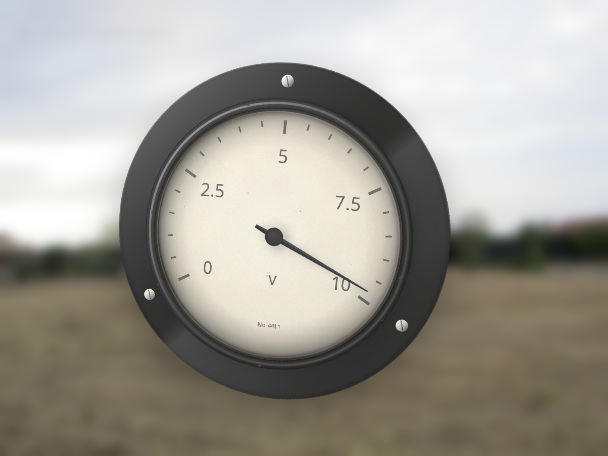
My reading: 9.75V
